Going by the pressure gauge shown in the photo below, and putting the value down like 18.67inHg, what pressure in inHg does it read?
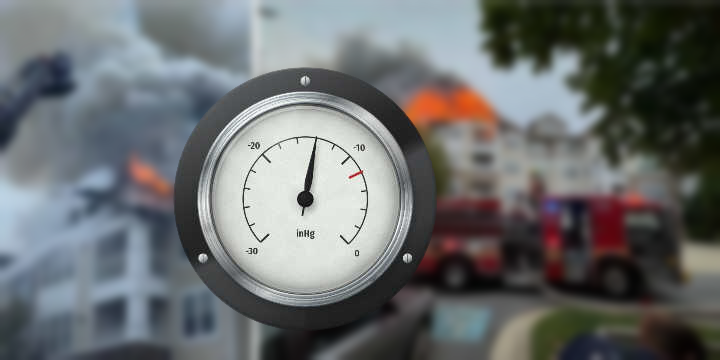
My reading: -14inHg
